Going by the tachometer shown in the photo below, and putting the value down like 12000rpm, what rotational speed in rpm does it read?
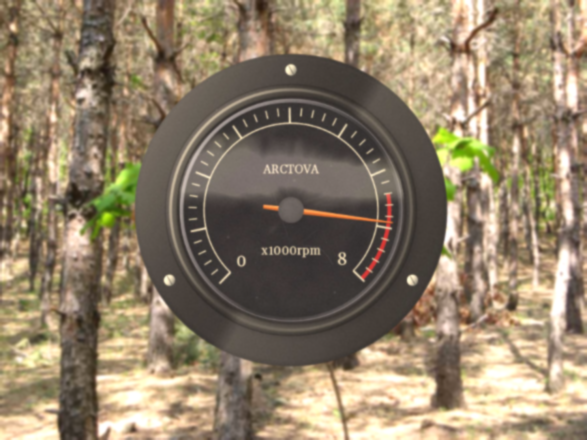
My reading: 6900rpm
